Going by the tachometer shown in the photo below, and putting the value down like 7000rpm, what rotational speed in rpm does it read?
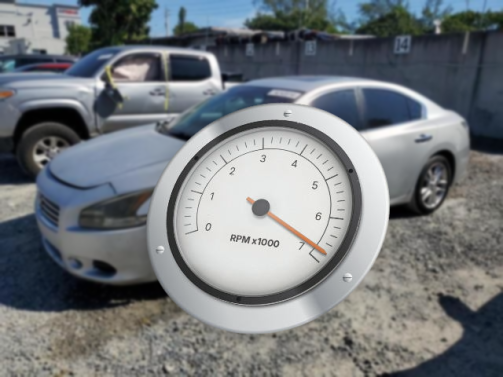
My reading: 6800rpm
